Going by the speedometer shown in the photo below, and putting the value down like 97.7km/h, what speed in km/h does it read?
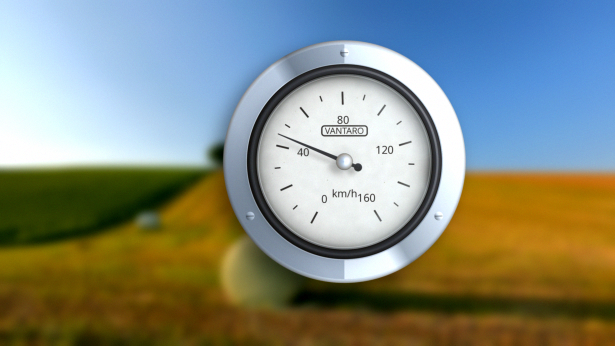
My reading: 45km/h
